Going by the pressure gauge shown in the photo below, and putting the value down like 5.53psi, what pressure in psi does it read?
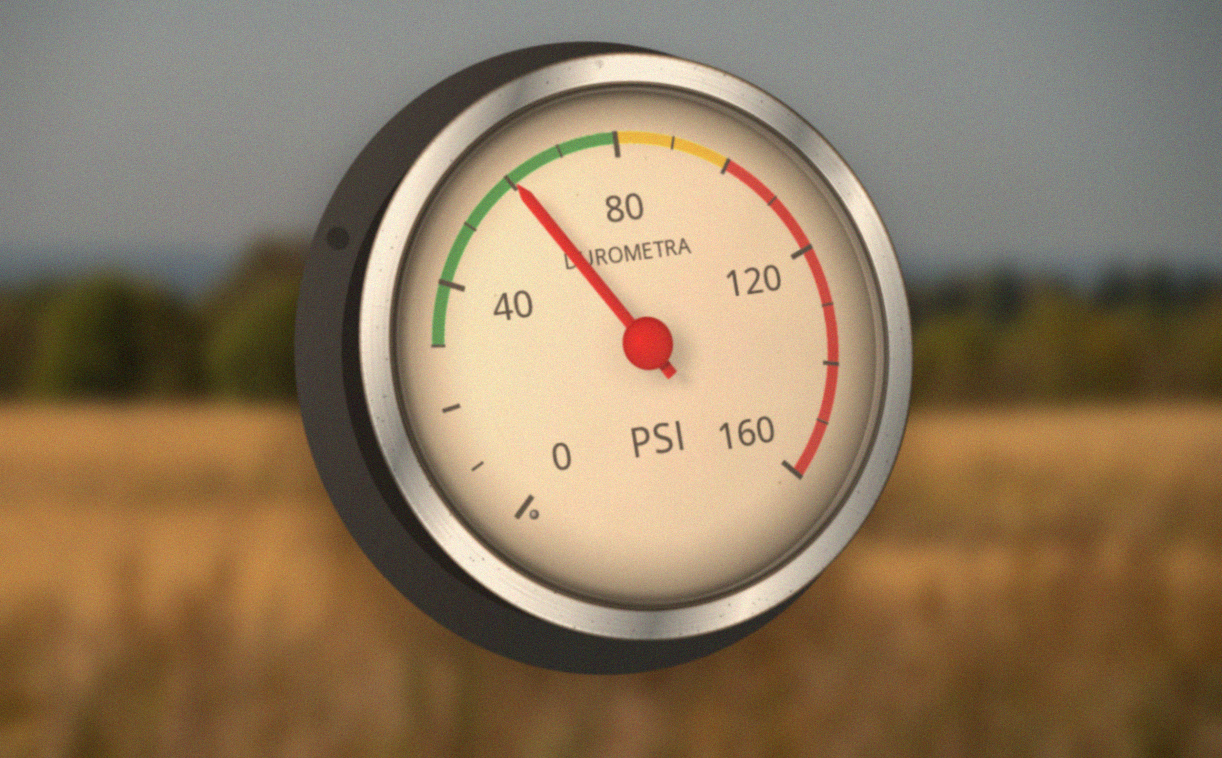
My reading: 60psi
